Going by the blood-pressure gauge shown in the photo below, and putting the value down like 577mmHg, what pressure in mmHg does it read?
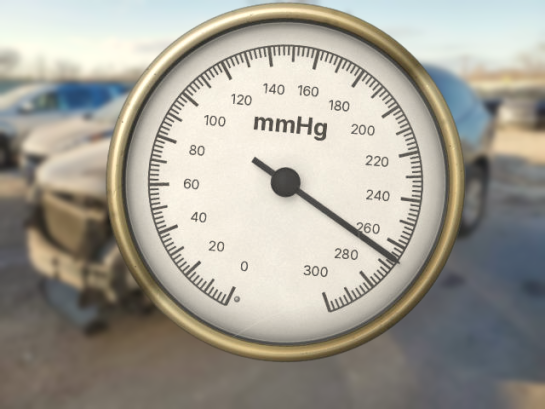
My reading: 266mmHg
